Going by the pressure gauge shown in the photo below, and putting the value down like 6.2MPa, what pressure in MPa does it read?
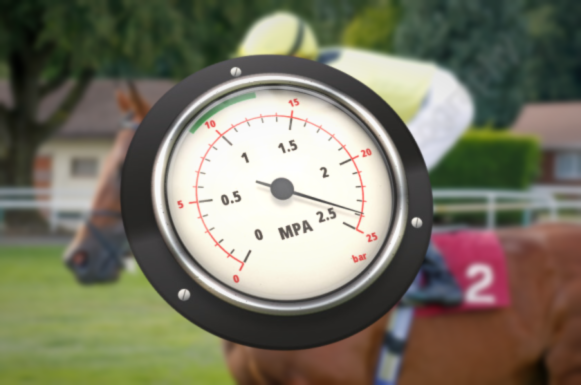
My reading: 2.4MPa
